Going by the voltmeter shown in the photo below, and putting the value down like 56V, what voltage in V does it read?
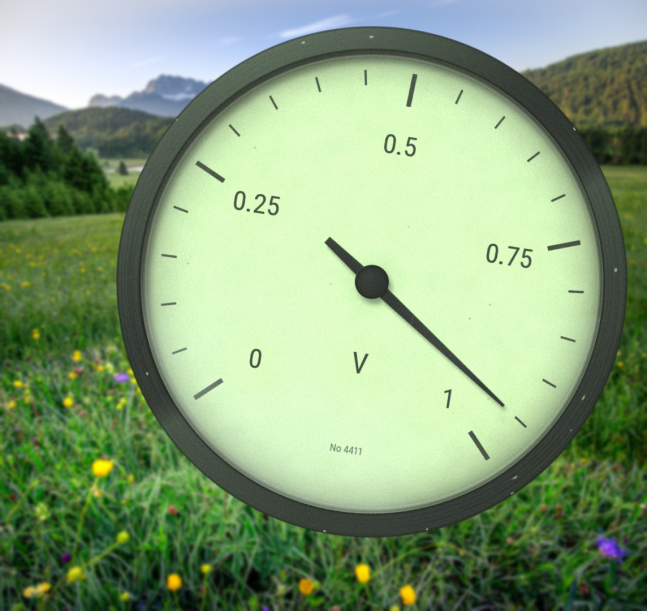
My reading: 0.95V
